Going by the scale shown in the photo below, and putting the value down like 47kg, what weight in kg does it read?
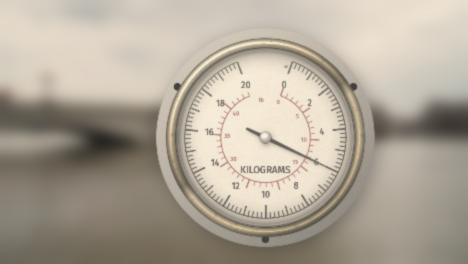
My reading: 6kg
